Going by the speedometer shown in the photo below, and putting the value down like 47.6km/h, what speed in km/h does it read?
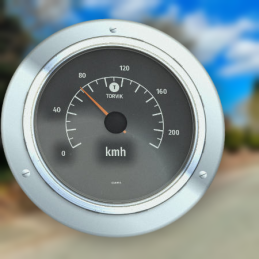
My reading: 70km/h
